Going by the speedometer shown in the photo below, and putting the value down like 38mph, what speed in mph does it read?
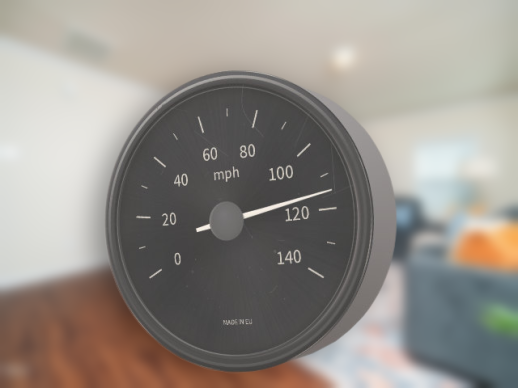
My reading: 115mph
